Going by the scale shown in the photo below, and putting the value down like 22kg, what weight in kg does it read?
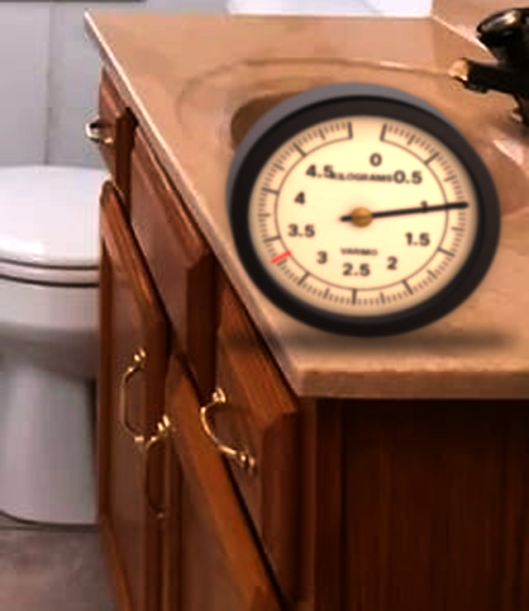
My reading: 1kg
